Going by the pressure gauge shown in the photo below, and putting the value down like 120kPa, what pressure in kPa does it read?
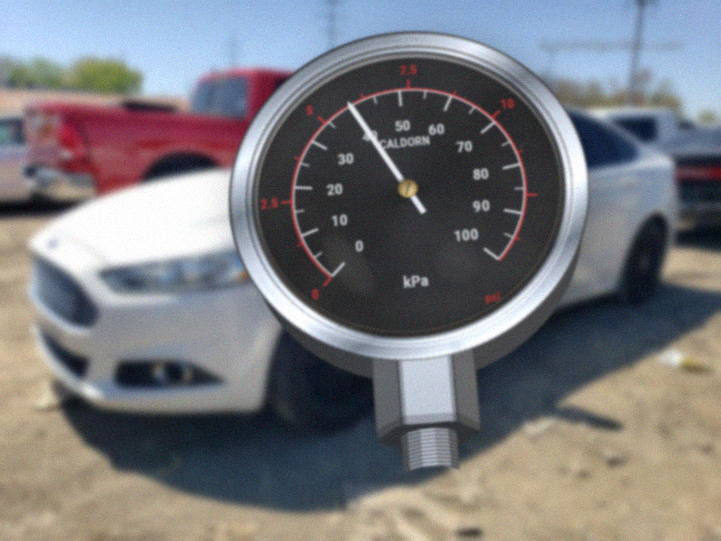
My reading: 40kPa
